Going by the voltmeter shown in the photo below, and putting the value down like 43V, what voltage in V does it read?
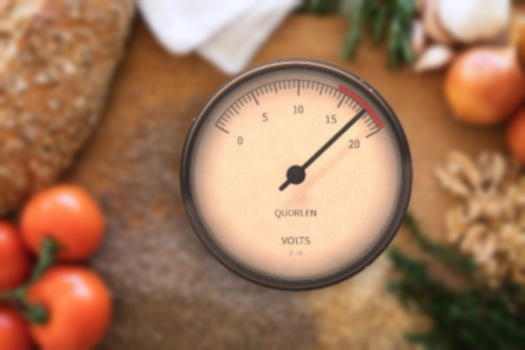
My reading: 17.5V
